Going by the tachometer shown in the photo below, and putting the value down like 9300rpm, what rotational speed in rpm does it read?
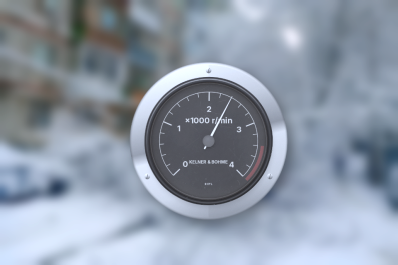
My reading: 2400rpm
